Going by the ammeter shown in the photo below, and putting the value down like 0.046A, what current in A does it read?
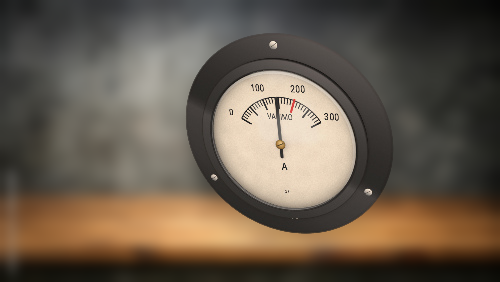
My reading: 150A
